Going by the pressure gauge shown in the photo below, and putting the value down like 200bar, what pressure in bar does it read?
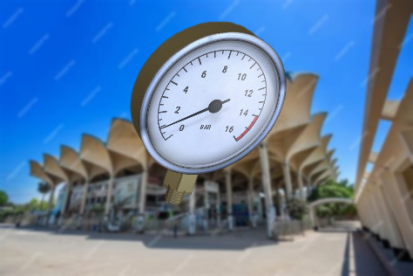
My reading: 1bar
